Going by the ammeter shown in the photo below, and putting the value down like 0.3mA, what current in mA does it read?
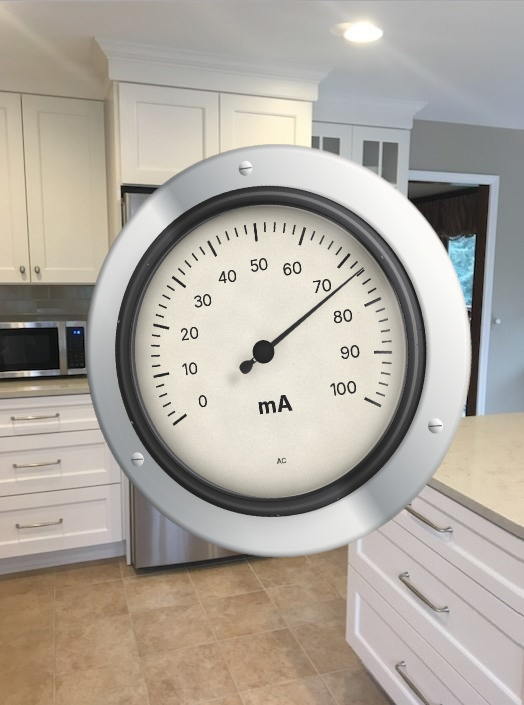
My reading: 74mA
